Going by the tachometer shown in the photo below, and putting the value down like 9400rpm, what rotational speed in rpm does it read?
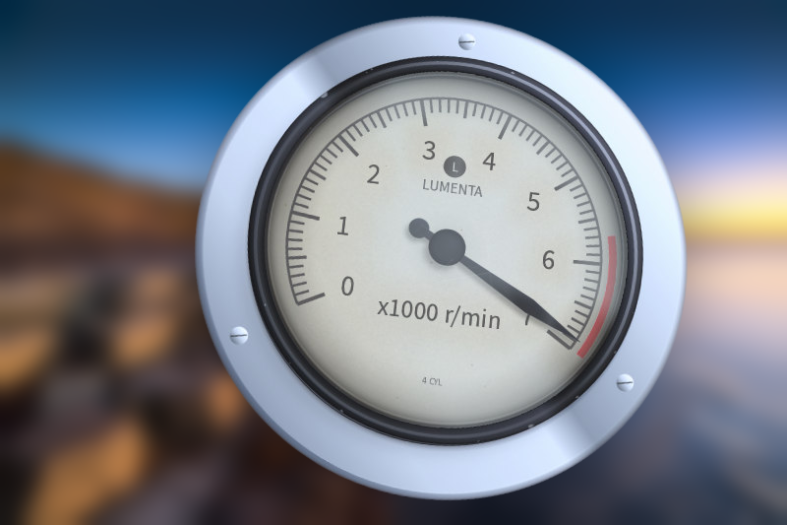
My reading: 6900rpm
